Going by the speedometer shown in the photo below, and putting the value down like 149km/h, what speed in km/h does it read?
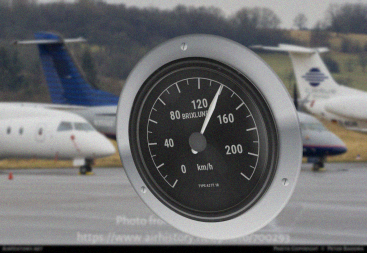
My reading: 140km/h
